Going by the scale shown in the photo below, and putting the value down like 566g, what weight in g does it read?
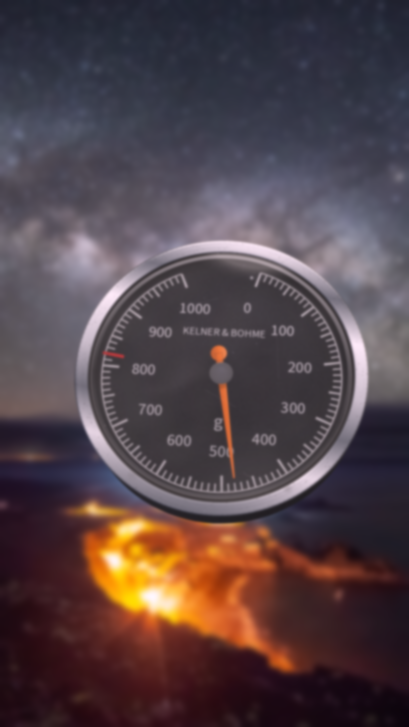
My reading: 480g
